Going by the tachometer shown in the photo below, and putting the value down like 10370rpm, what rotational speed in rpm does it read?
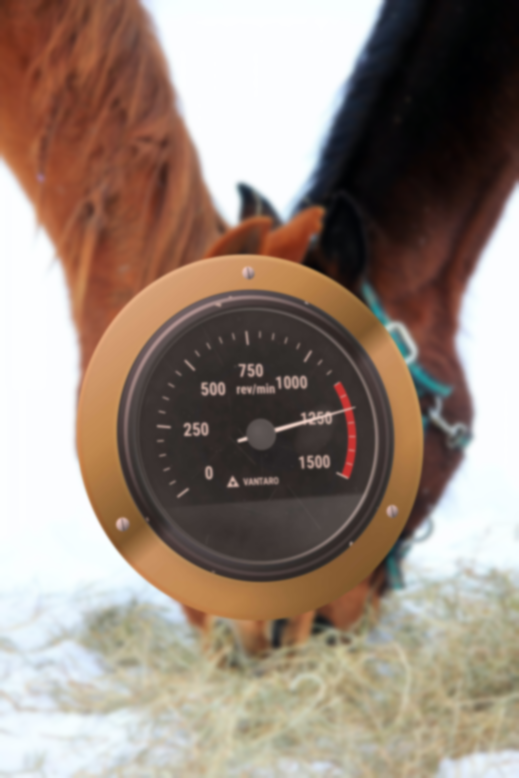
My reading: 1250rpm
